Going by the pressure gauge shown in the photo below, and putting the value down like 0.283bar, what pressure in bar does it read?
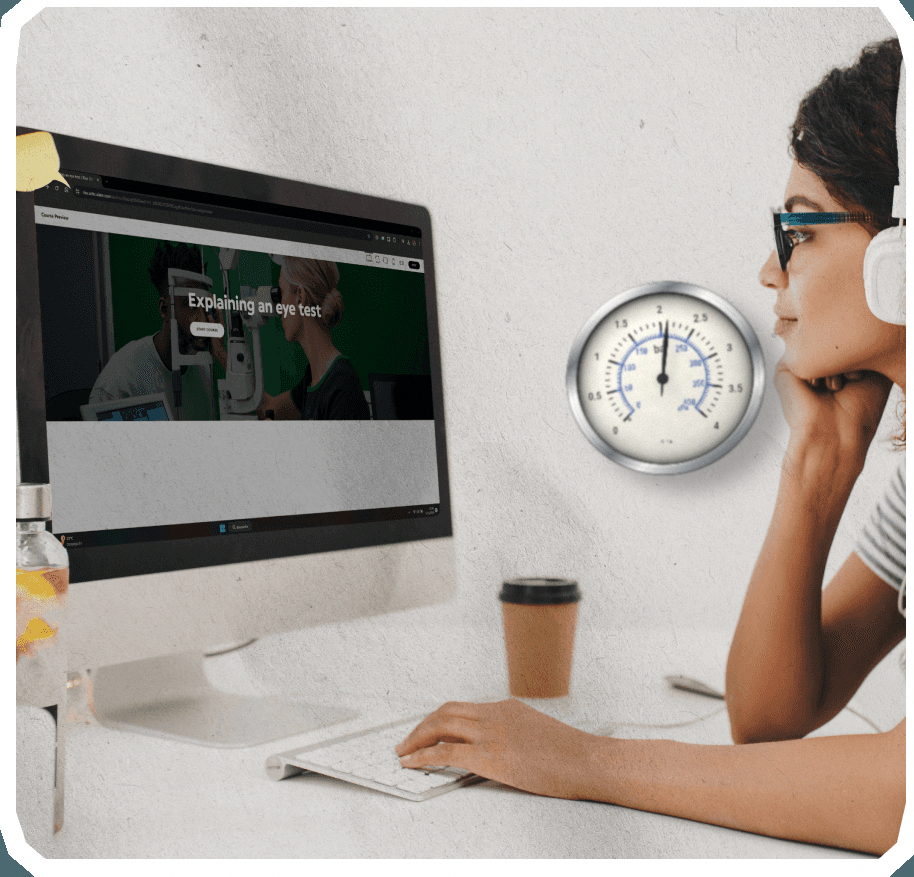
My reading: 2.1bar
